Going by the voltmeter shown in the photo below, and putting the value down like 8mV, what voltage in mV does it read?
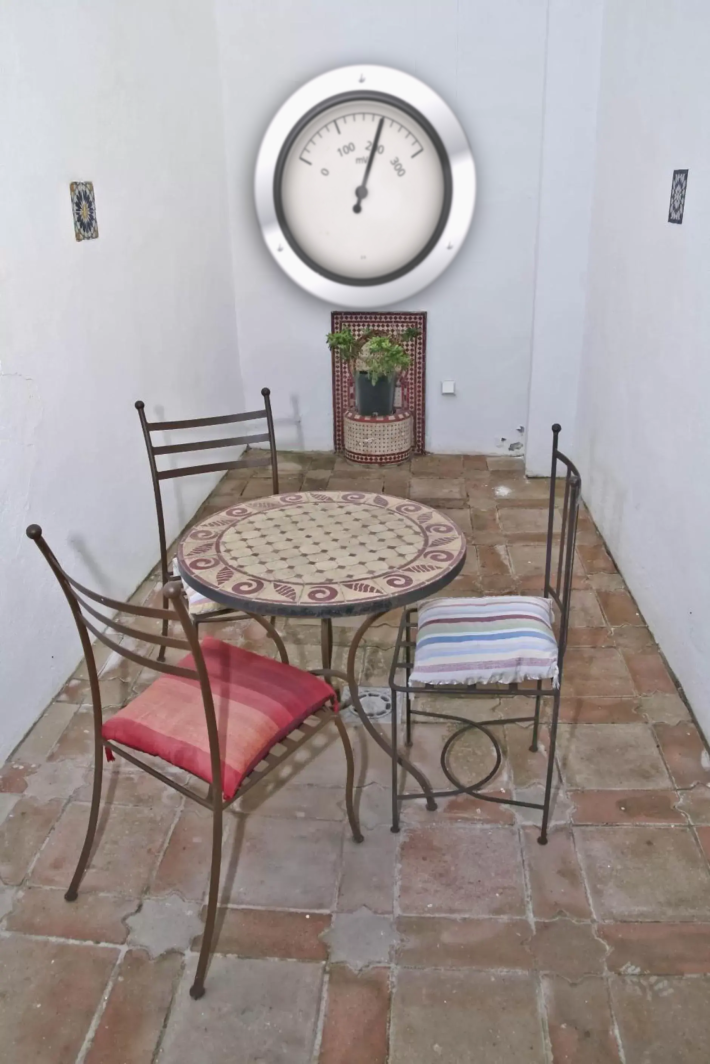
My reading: 200mV
